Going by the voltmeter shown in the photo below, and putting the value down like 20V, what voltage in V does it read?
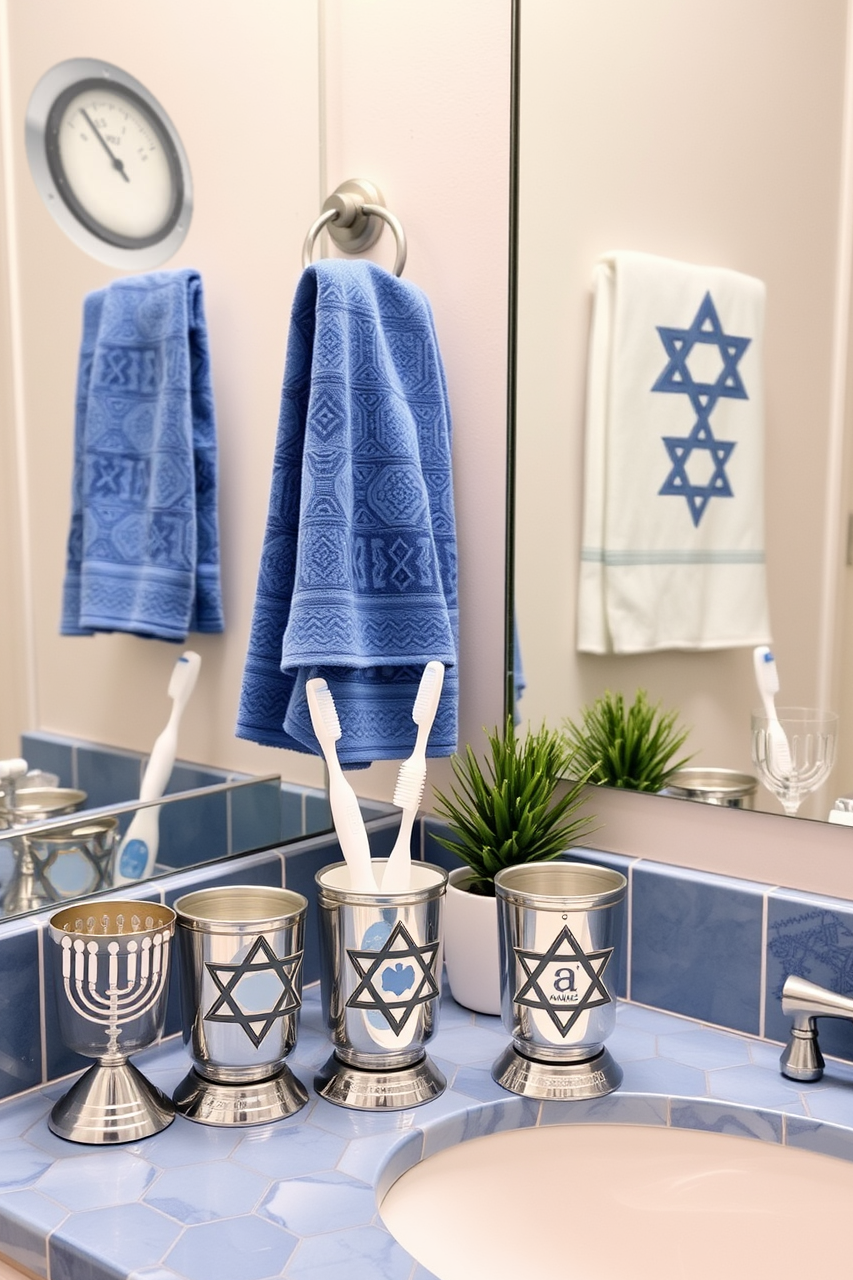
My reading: 0.25V
